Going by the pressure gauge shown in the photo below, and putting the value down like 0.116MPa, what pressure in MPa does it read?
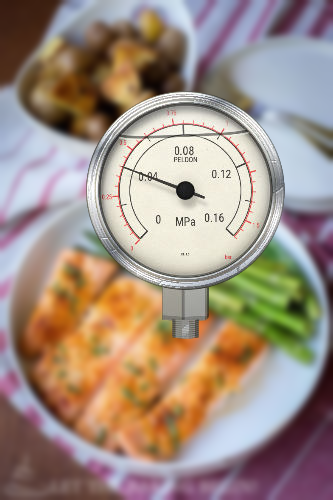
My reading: 0.04MPa
